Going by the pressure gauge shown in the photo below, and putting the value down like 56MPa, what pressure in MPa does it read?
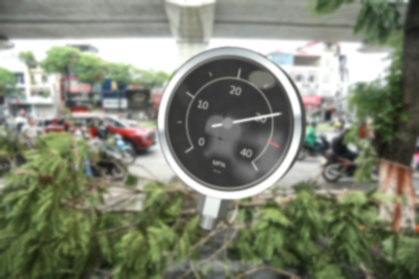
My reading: 30MPa
